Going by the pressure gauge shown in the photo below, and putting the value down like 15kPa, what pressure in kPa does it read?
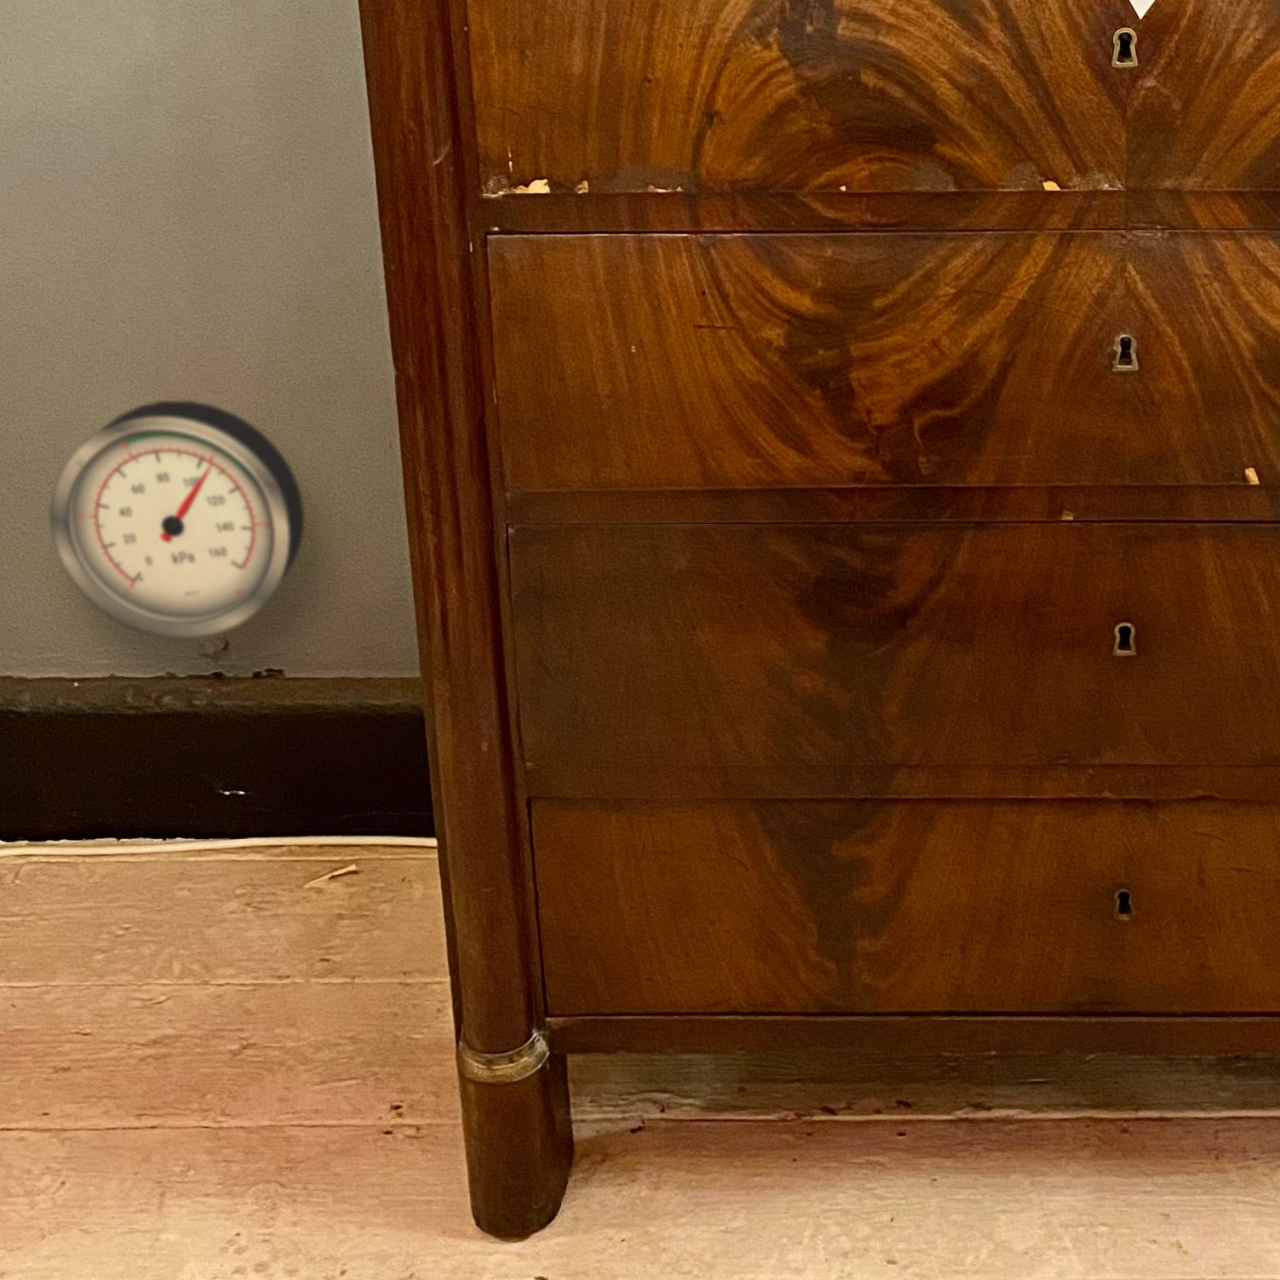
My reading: 105kPa
